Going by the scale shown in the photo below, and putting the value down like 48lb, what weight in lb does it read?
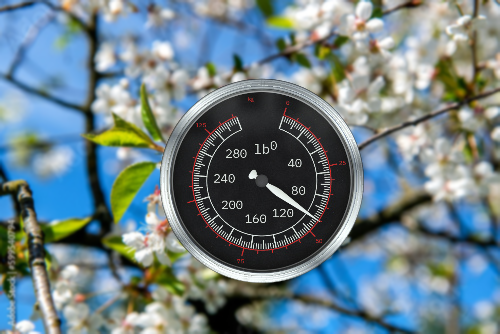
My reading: 100lb
